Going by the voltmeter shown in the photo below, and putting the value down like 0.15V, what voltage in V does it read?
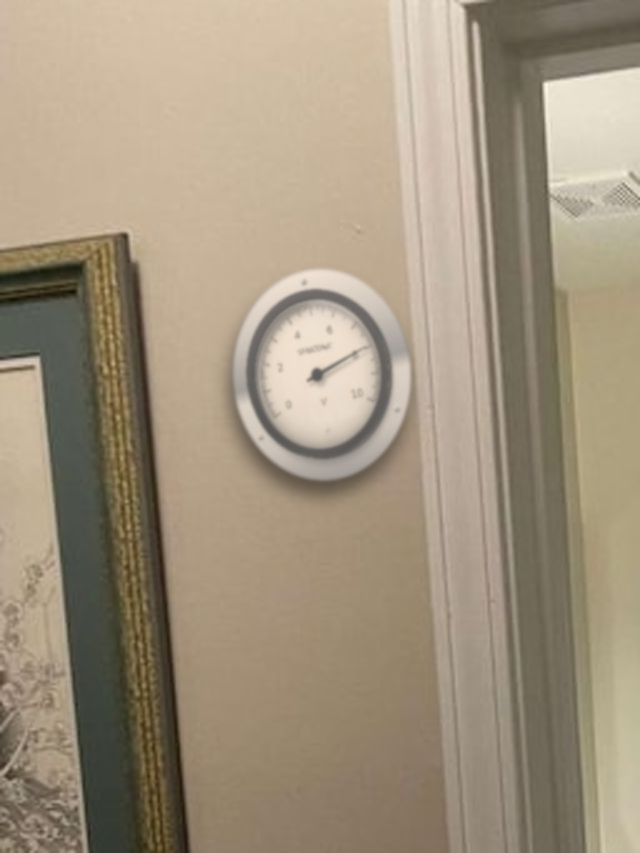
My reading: 8V
